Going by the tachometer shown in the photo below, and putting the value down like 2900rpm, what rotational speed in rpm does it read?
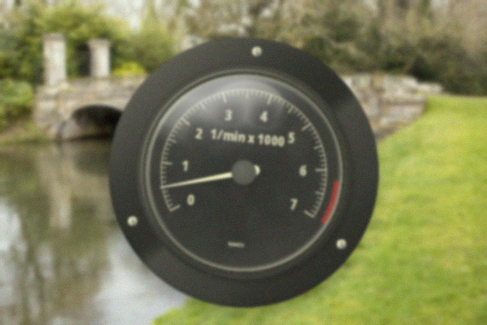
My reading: 500rpm
